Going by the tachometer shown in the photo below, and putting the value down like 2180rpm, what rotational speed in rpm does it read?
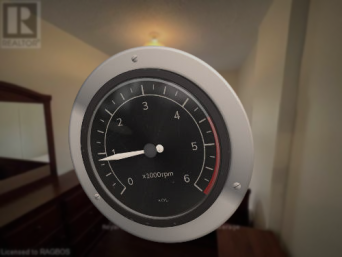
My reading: 875rpm
